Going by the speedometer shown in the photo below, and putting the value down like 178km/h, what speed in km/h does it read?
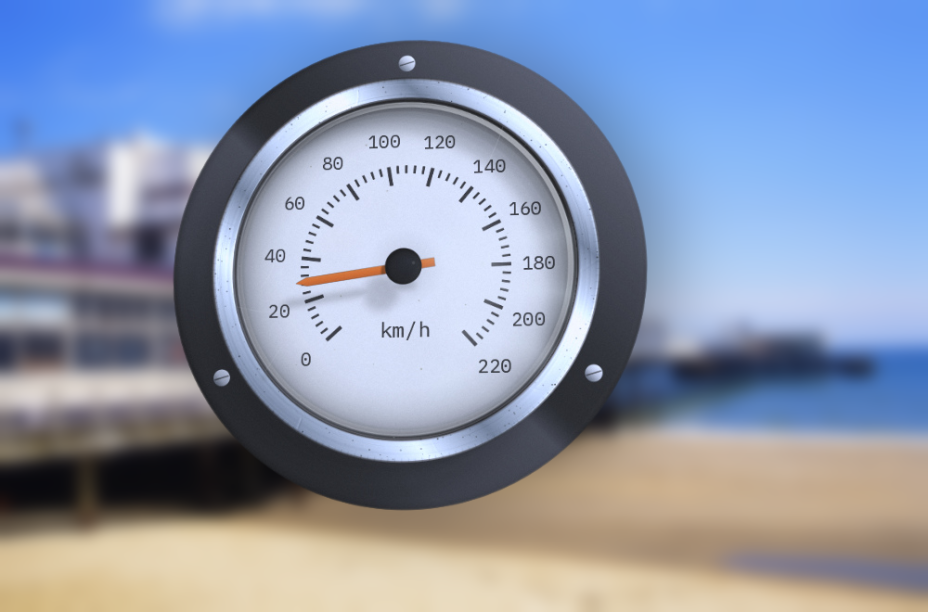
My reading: 28km/h
